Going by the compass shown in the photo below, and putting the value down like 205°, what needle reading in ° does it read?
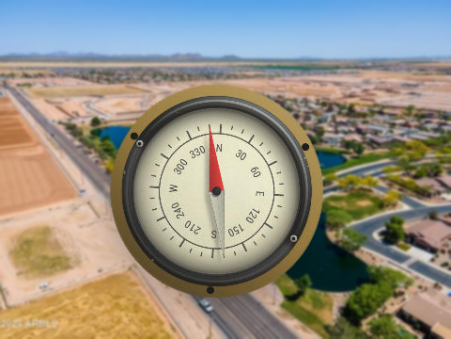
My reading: 350°
